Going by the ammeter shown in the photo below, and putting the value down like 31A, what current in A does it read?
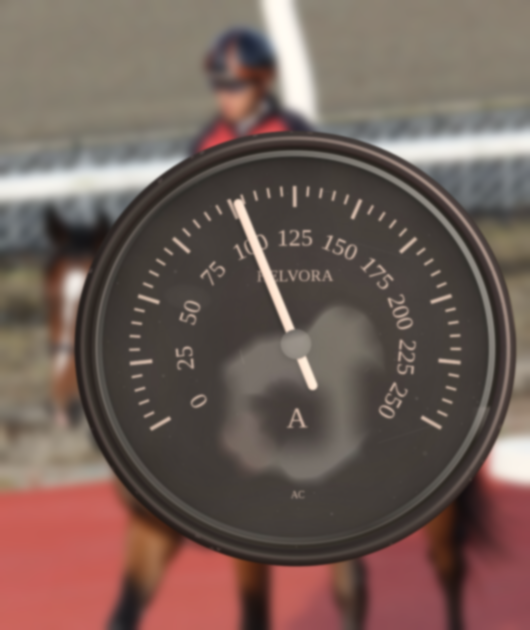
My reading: 102.5A
